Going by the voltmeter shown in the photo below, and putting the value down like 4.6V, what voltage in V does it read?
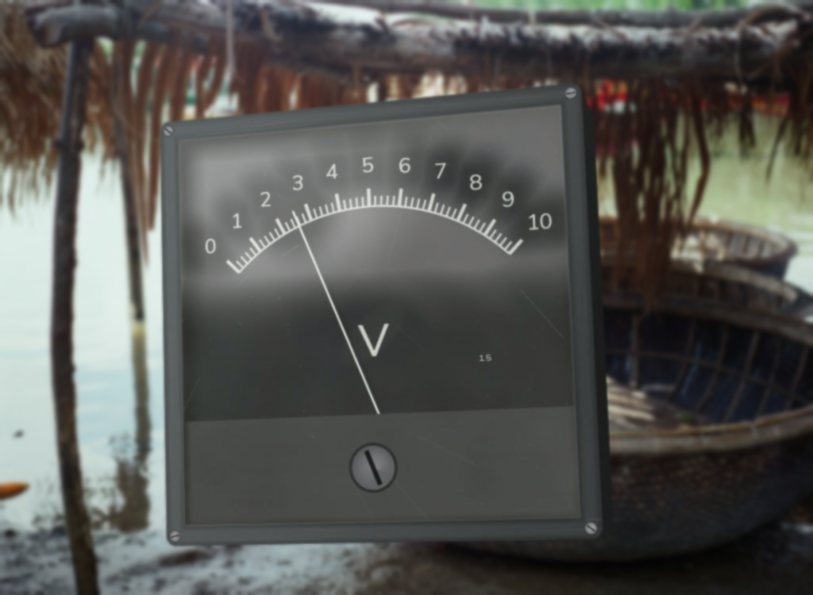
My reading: 2.6V
